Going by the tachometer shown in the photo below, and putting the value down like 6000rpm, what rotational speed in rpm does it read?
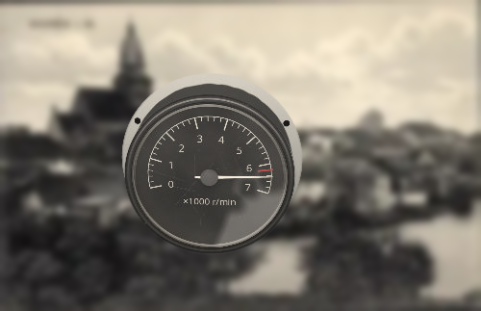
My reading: 6400rpm
